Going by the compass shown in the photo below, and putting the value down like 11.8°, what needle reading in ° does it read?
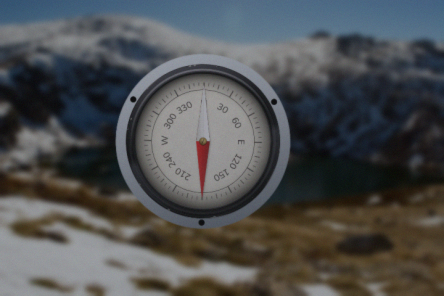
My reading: 180°
